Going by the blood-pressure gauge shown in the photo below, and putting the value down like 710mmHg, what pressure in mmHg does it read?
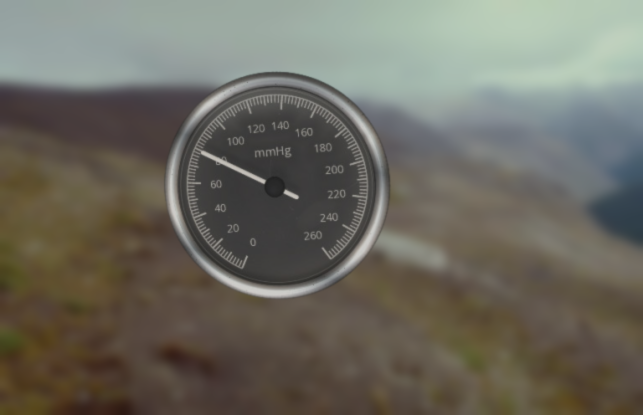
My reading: 80mmHg
